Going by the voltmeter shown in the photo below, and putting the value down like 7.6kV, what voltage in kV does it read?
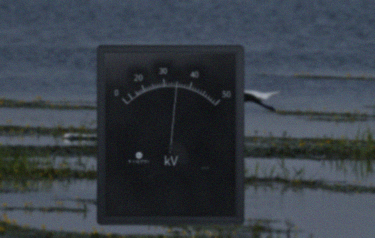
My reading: 35kV
